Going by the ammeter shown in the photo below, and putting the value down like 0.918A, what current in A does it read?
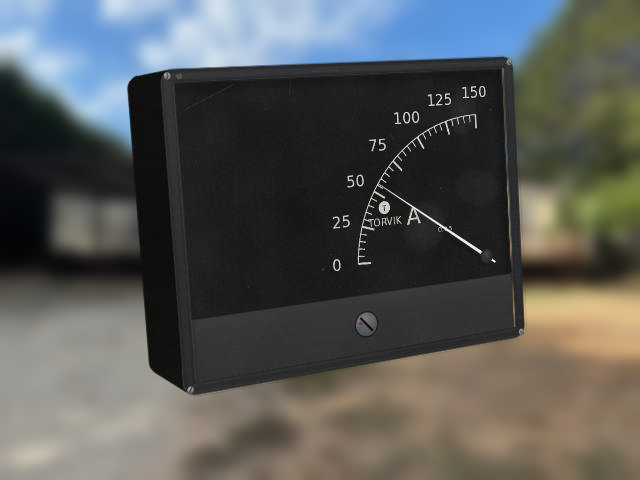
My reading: 55A
